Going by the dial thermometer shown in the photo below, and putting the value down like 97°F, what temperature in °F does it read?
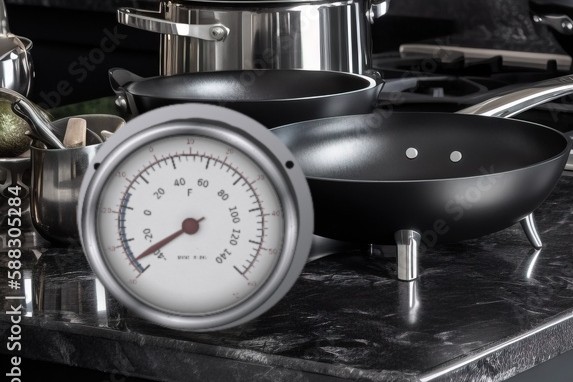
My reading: -32°F
